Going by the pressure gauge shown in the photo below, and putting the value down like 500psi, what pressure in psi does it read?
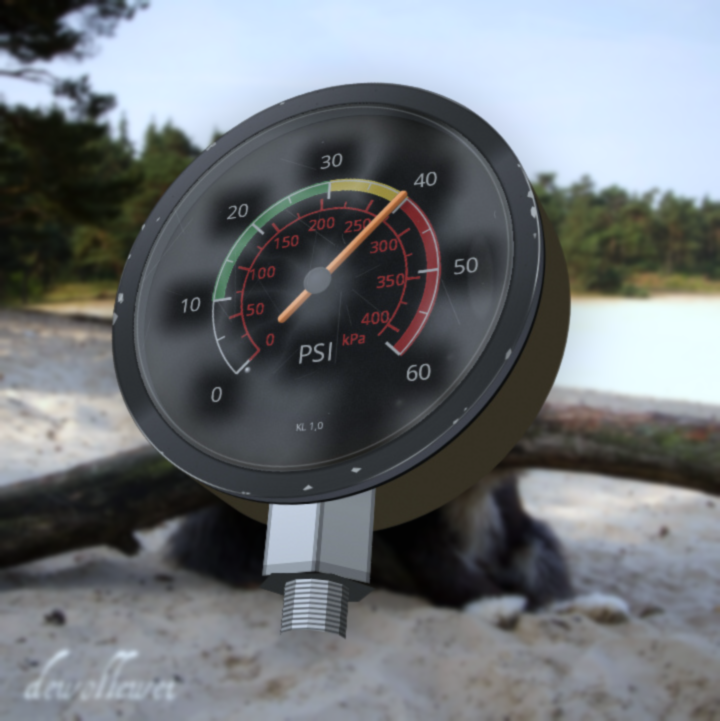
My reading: 40psi
